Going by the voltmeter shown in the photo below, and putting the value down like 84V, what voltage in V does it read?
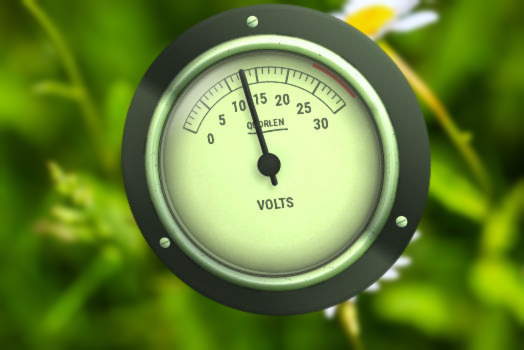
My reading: 13V
